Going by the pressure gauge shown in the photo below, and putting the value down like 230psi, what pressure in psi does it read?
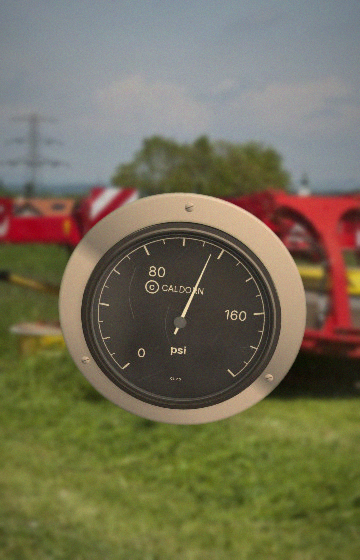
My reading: 115psi
